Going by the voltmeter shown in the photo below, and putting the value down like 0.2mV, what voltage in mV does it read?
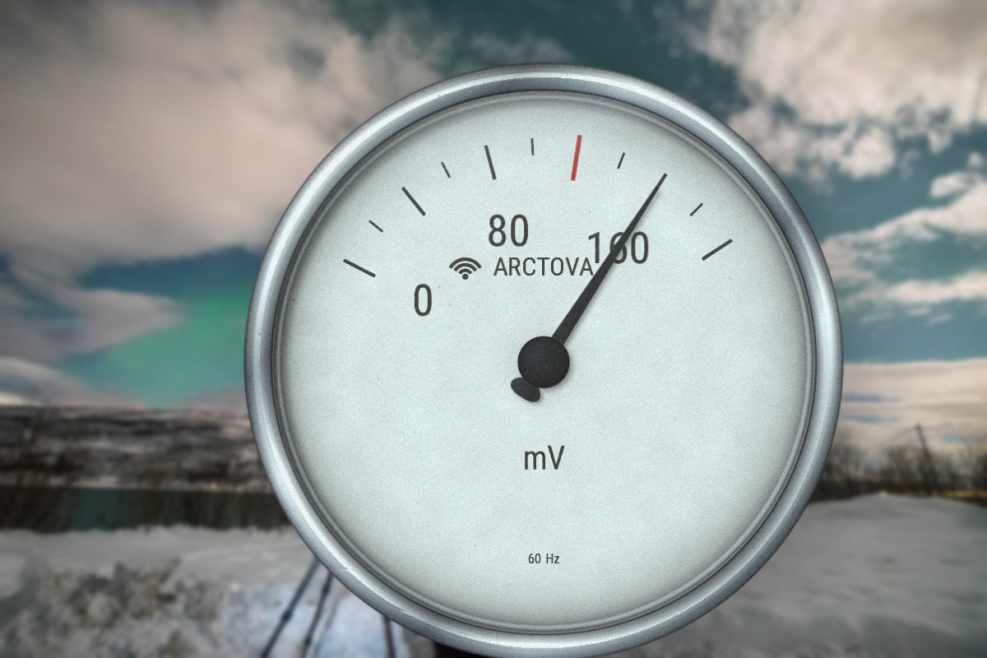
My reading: 160mV
